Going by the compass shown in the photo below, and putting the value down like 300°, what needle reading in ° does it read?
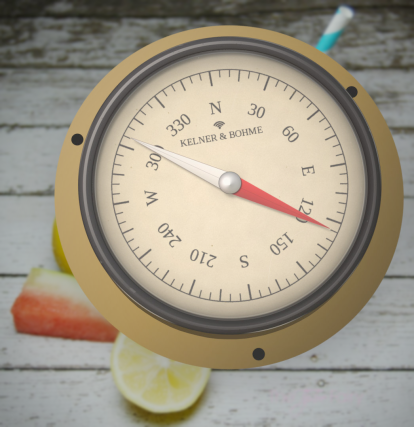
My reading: 125°
